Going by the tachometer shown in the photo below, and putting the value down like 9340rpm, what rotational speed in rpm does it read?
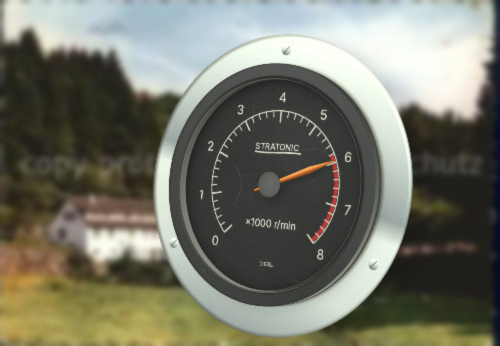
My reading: 6000rpm
